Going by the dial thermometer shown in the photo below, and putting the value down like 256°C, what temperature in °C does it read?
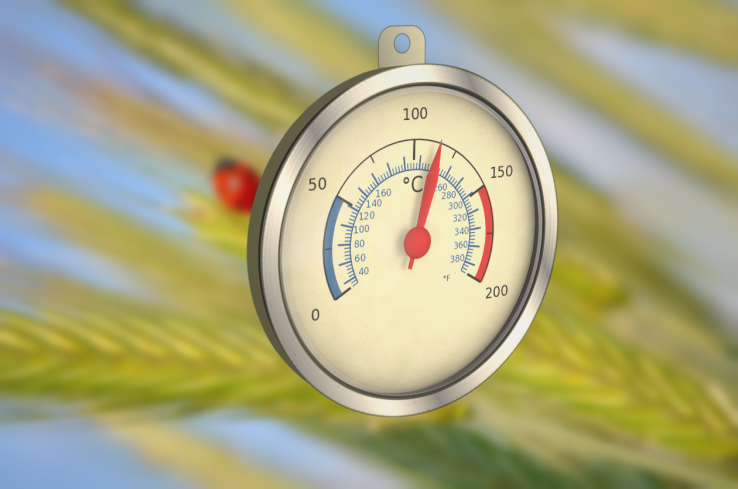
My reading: 112.5°C
